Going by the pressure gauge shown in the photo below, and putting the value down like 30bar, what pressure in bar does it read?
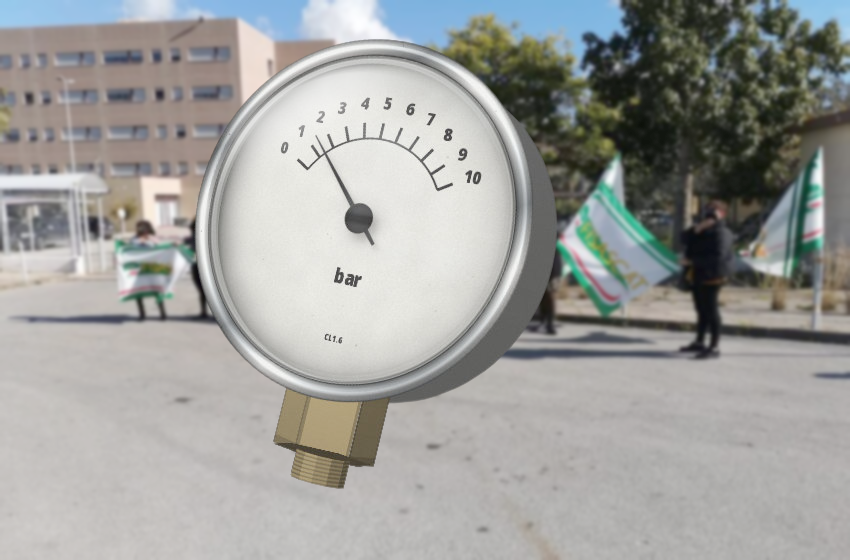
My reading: 1.5bar
